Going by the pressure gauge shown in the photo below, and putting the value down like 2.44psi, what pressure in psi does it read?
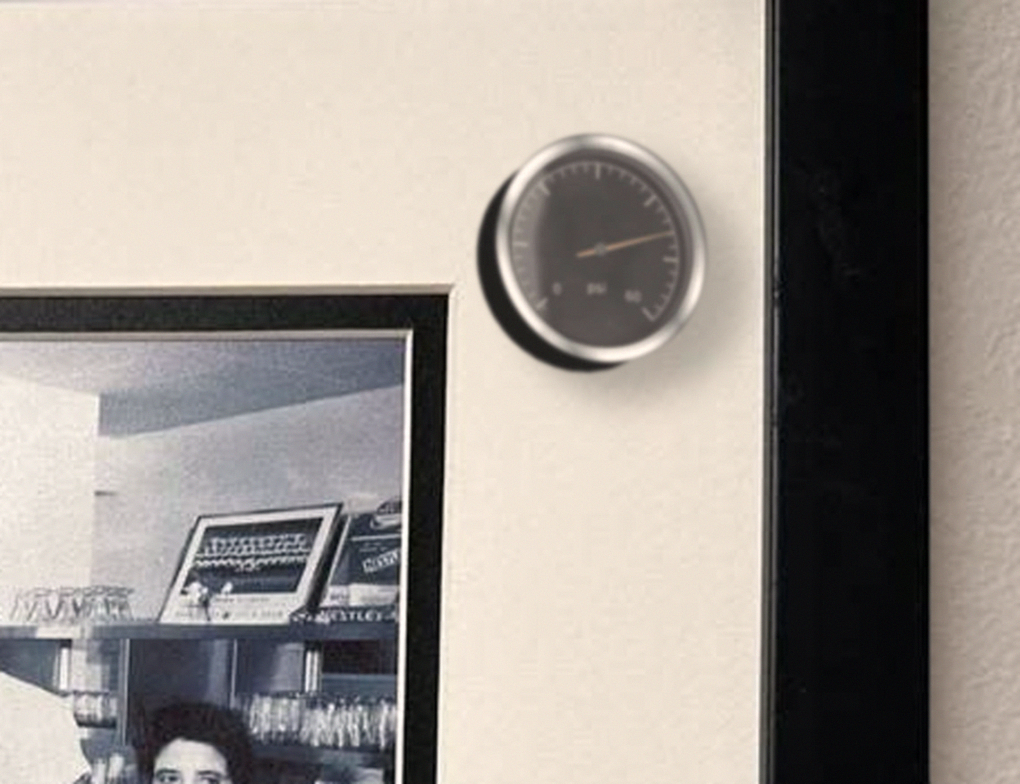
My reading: 46psi
